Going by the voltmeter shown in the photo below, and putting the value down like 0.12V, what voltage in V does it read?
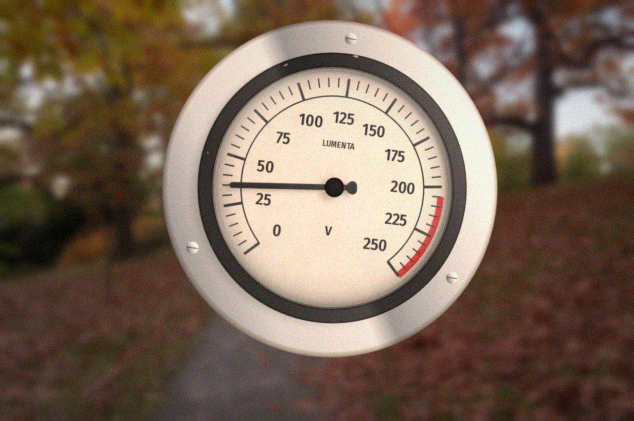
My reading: 35V
